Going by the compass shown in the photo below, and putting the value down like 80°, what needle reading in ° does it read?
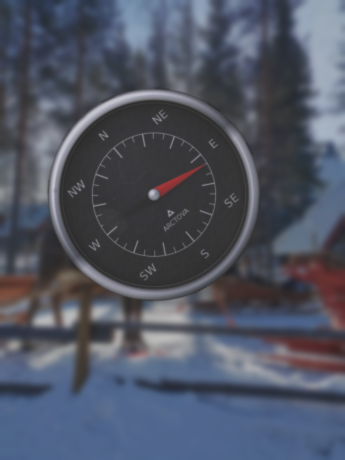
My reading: 100°
